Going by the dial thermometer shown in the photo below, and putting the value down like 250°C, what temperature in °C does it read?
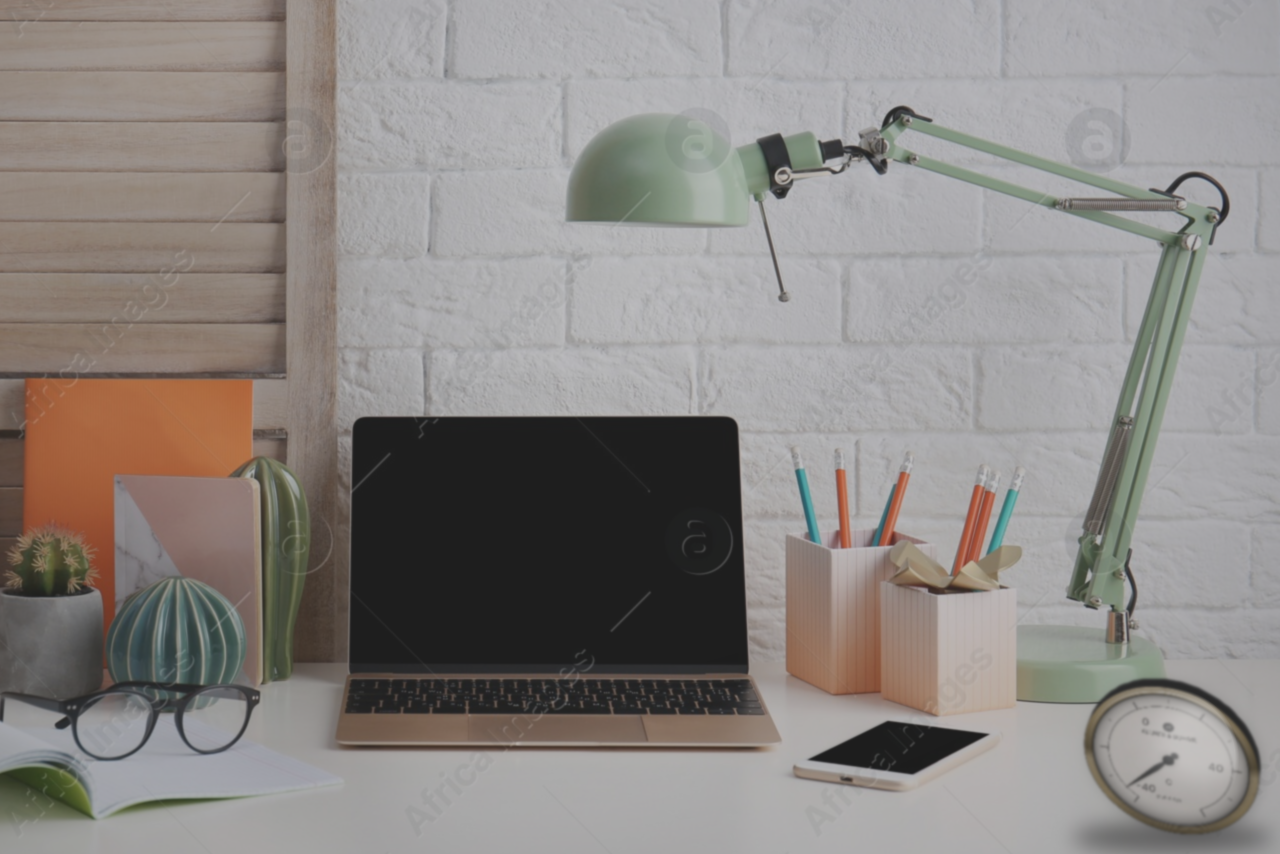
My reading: -35°C
